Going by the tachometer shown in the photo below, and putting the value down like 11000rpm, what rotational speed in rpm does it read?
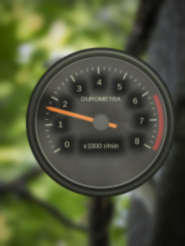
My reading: 1600rpm
